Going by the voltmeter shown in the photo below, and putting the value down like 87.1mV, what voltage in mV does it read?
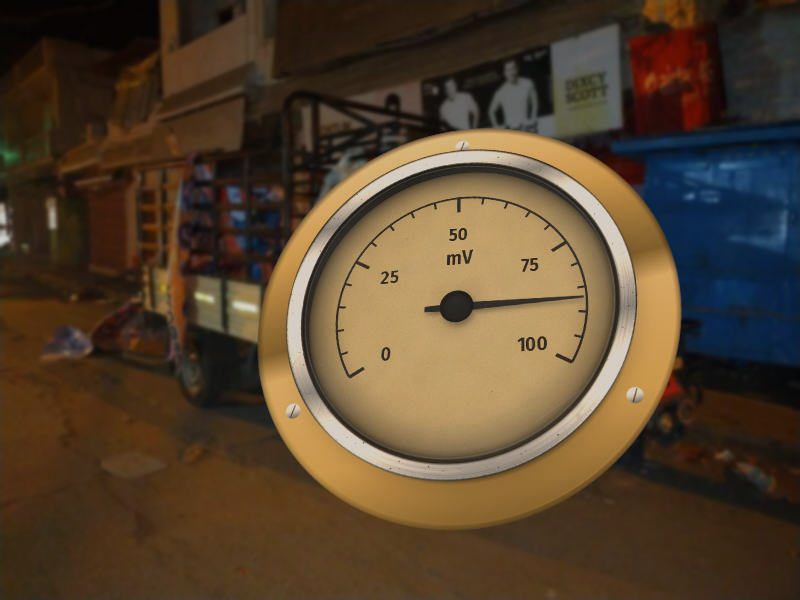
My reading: 87.5mV
